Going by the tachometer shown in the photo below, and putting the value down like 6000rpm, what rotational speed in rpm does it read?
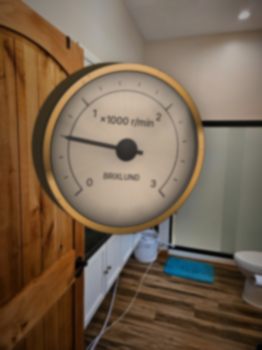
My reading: 600rpm
